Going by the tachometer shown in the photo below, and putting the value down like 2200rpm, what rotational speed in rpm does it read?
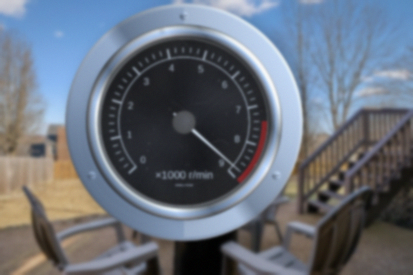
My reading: 8800rpm
